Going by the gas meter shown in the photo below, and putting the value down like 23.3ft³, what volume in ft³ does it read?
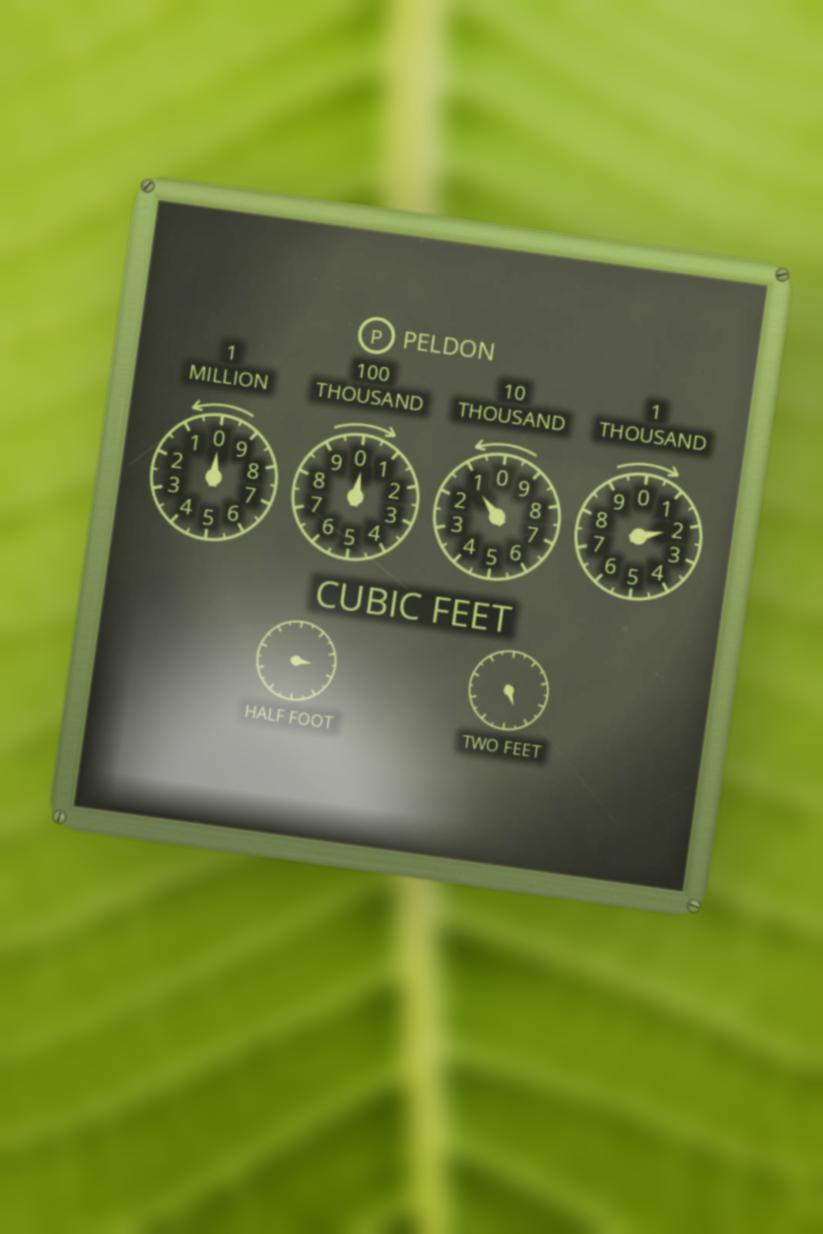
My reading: 1200ft³
